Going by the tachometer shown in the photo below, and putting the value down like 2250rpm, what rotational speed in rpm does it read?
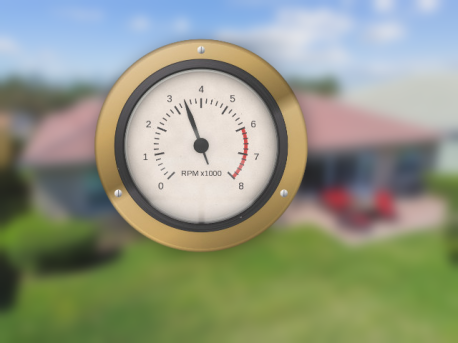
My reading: 3400rpm
